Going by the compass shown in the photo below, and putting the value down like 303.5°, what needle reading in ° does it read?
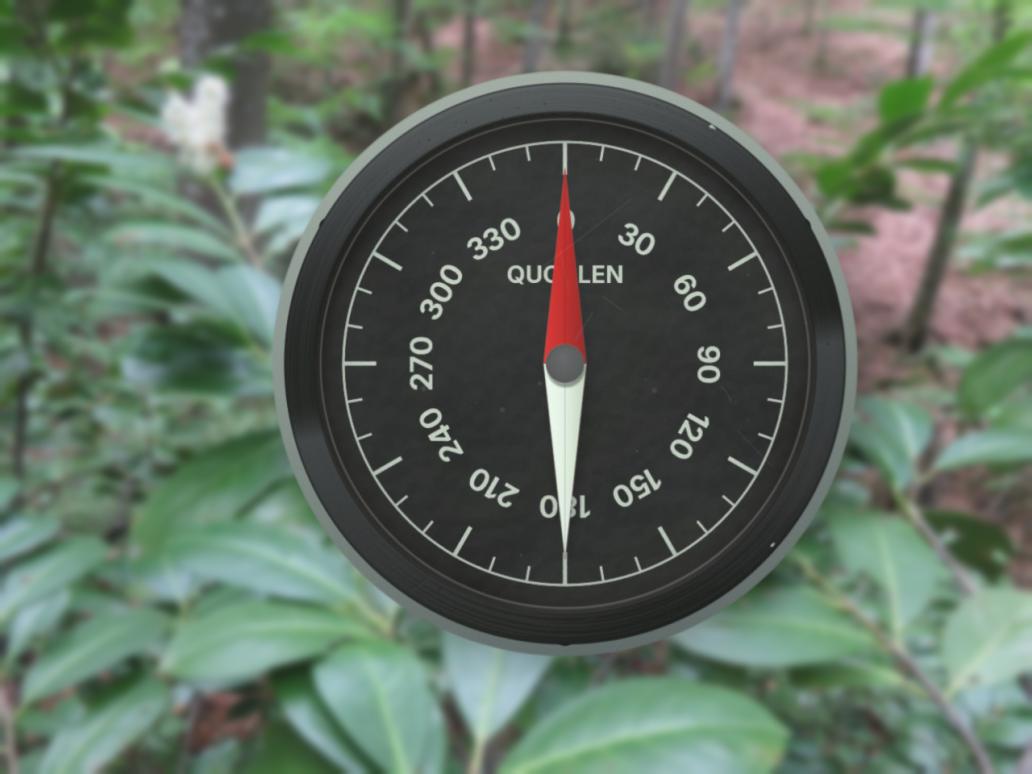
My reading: 0°
